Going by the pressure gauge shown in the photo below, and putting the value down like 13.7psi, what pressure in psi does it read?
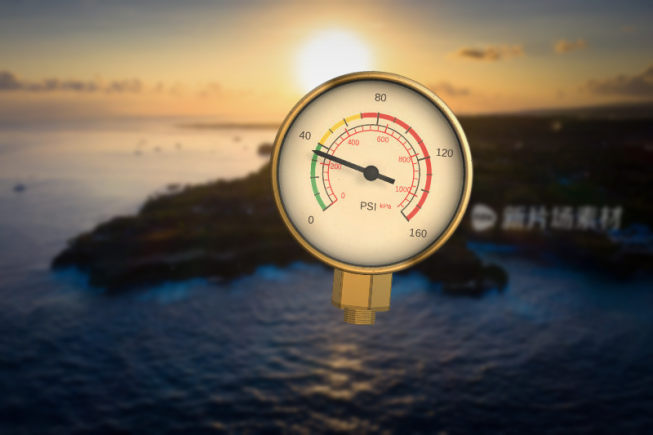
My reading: 35psi
